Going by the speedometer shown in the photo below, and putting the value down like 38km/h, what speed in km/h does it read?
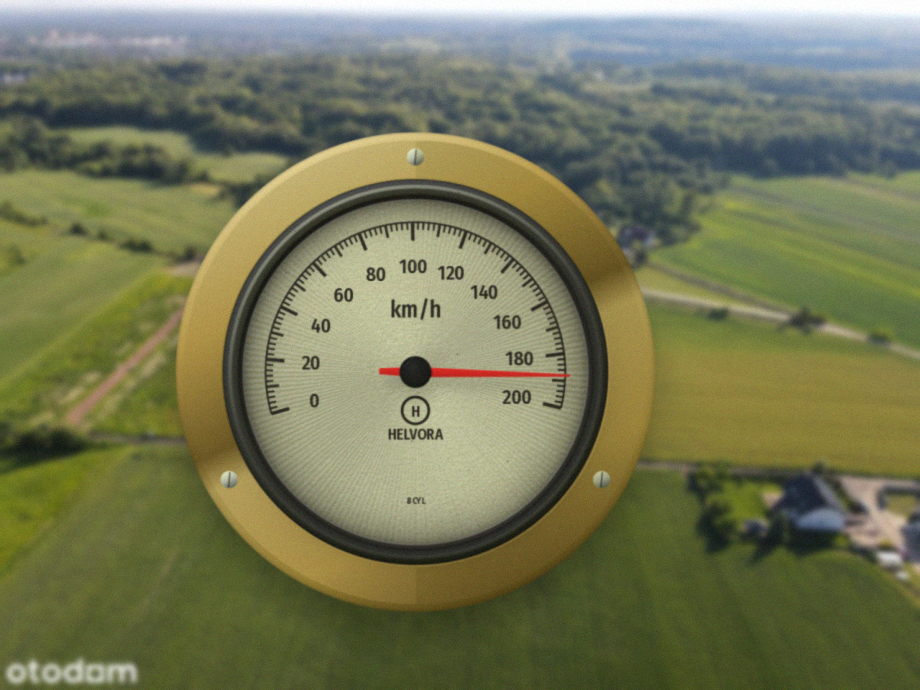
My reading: 188km/h
